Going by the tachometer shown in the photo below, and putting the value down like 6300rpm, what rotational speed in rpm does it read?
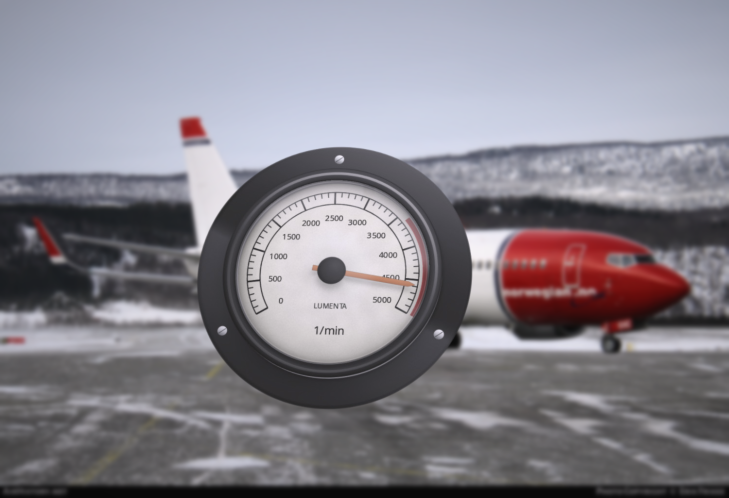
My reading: 4600rpm
